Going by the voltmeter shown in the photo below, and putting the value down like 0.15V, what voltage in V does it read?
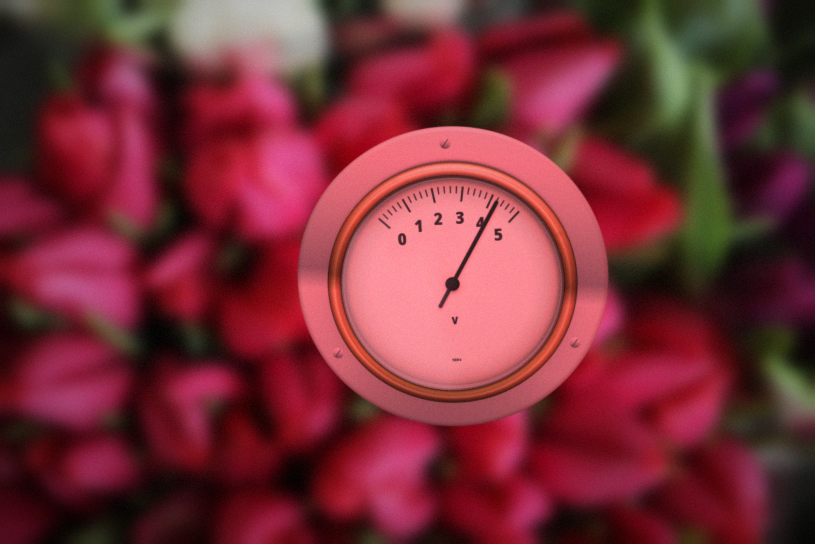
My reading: 4.2V
